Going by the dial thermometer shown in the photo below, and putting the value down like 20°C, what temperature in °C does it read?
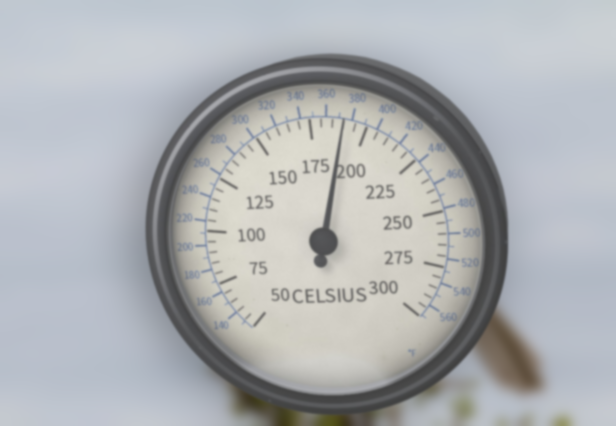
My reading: 190°C
